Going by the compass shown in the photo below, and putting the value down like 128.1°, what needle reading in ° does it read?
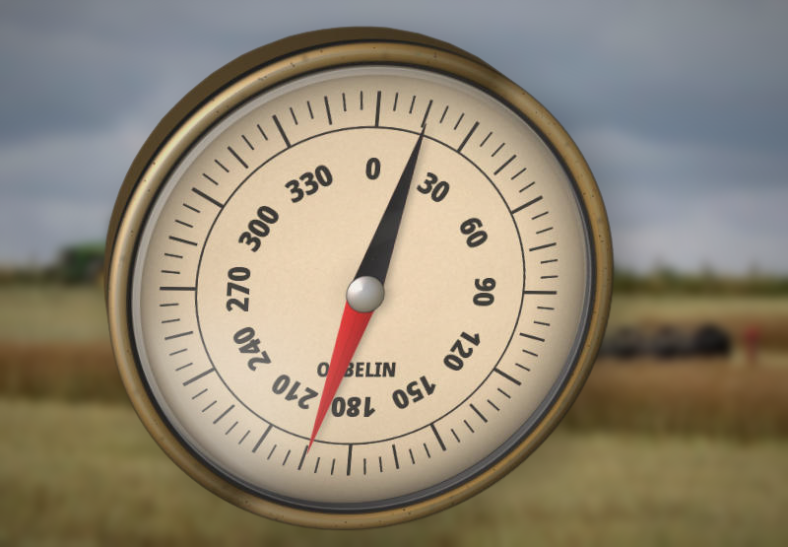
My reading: 195°
